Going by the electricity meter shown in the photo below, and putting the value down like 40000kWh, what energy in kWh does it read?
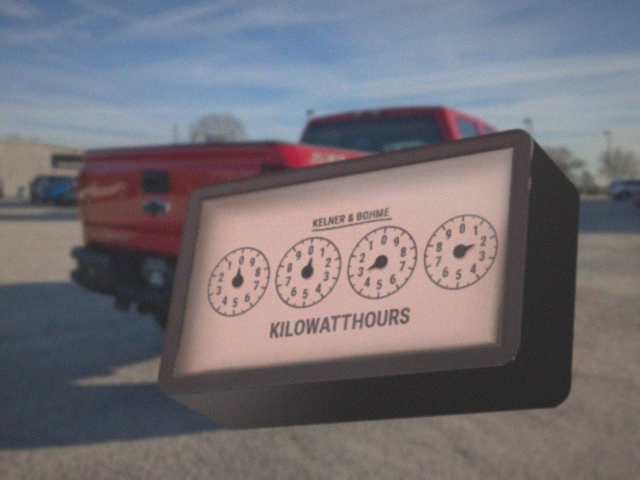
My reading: 32kWh
